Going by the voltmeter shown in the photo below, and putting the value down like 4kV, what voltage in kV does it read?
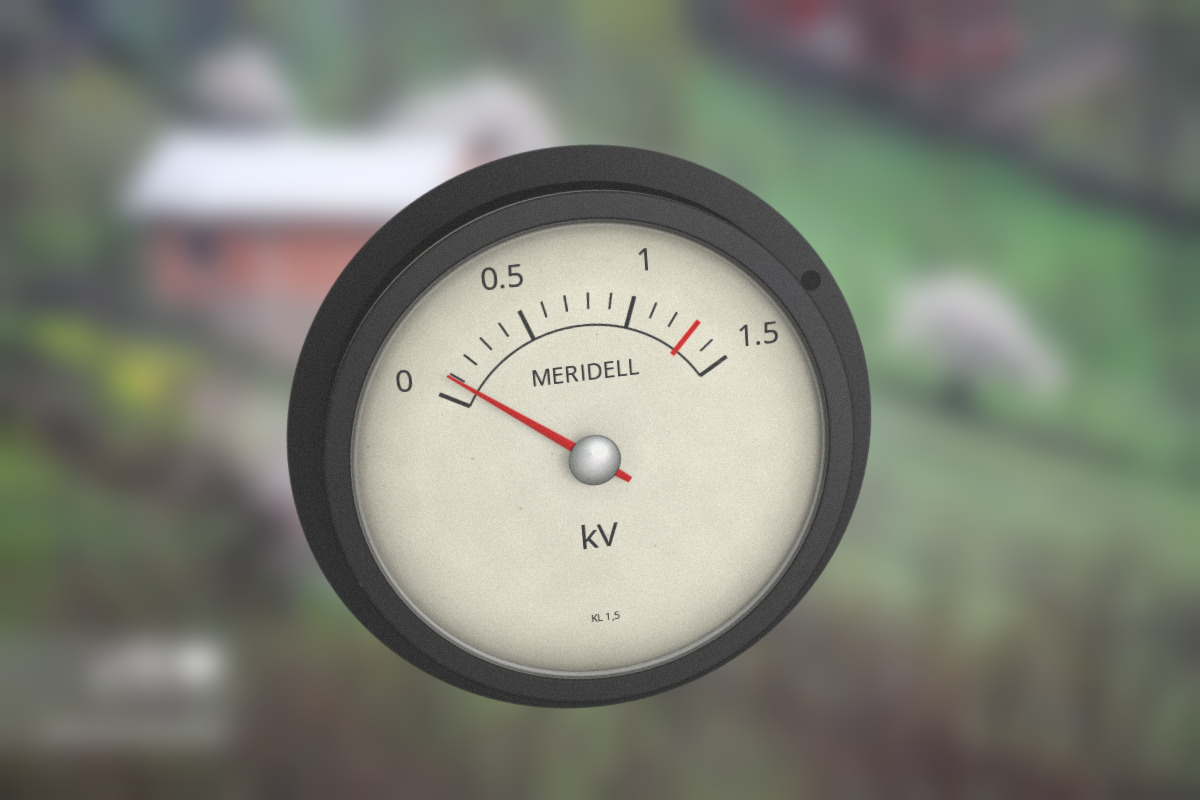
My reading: 0.1kV
